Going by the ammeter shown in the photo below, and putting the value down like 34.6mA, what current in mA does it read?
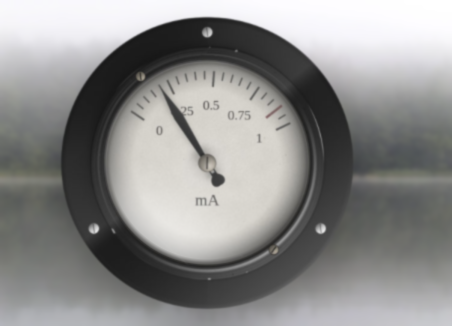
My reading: 0.2mA
